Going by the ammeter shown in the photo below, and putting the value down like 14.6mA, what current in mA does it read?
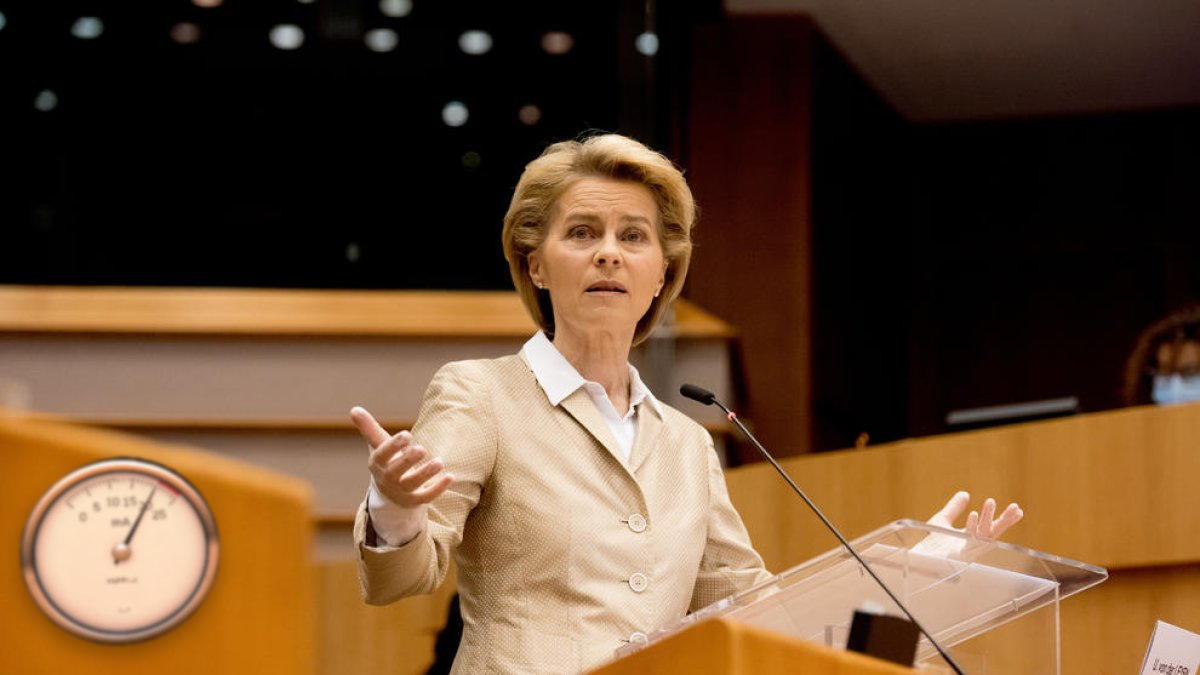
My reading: 20mA
